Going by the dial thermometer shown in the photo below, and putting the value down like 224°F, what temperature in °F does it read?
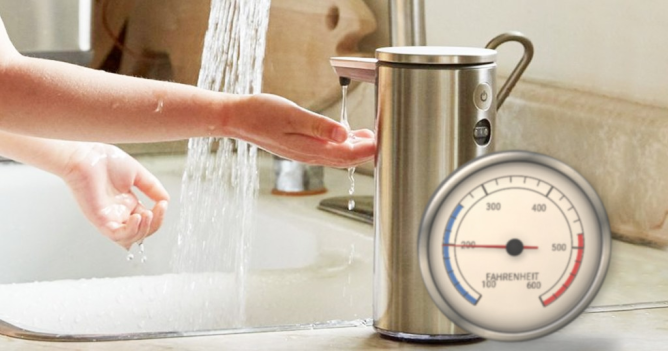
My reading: 200°F
